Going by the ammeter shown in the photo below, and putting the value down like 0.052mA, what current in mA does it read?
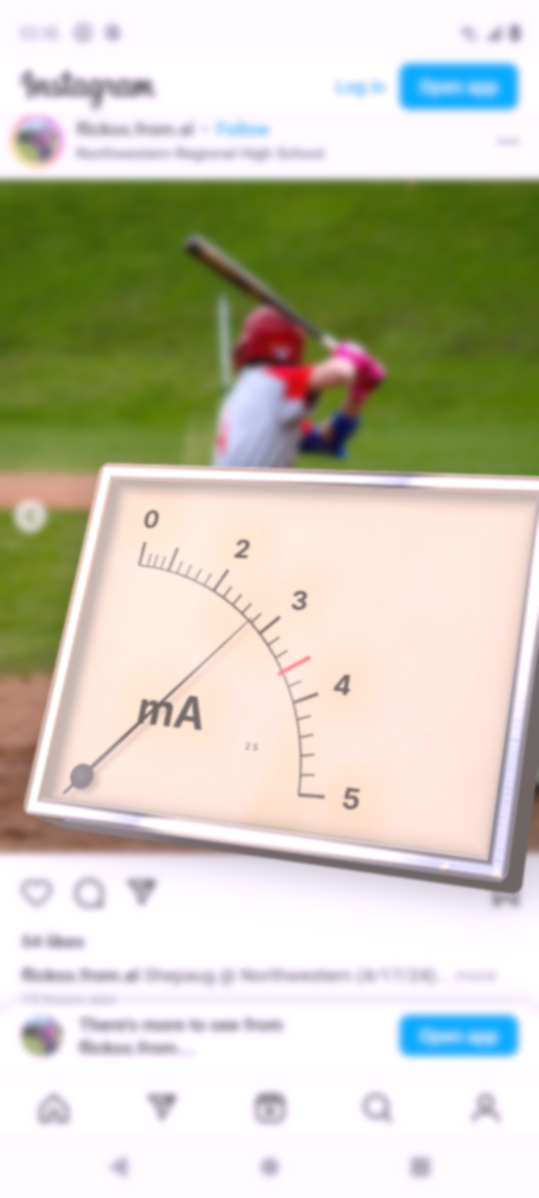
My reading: 2.8mA
